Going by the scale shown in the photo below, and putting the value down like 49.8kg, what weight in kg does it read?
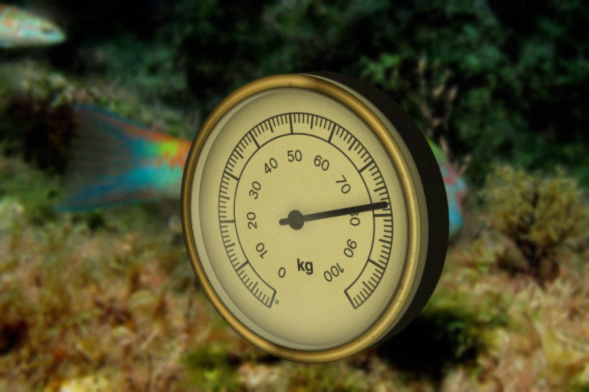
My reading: 78kg
